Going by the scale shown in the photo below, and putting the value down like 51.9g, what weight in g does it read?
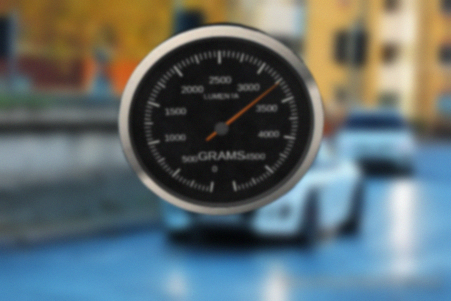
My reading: 3250g
